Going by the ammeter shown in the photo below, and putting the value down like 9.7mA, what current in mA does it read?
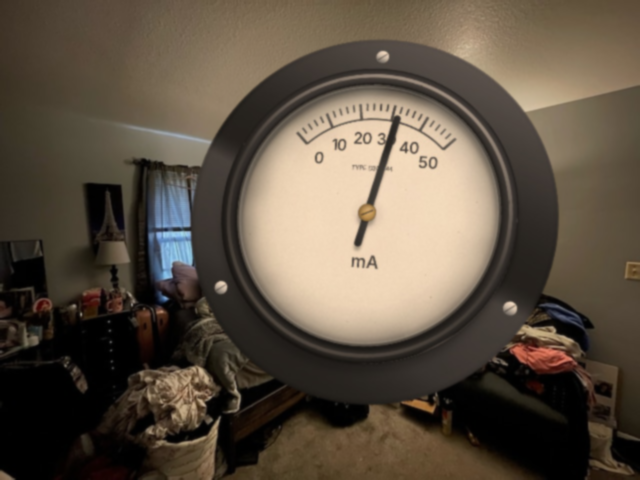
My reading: 32mA
